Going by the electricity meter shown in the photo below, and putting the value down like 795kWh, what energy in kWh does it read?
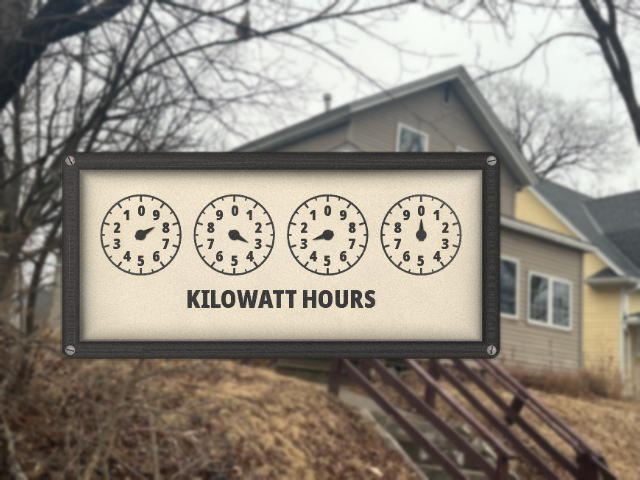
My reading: 8330kWh
